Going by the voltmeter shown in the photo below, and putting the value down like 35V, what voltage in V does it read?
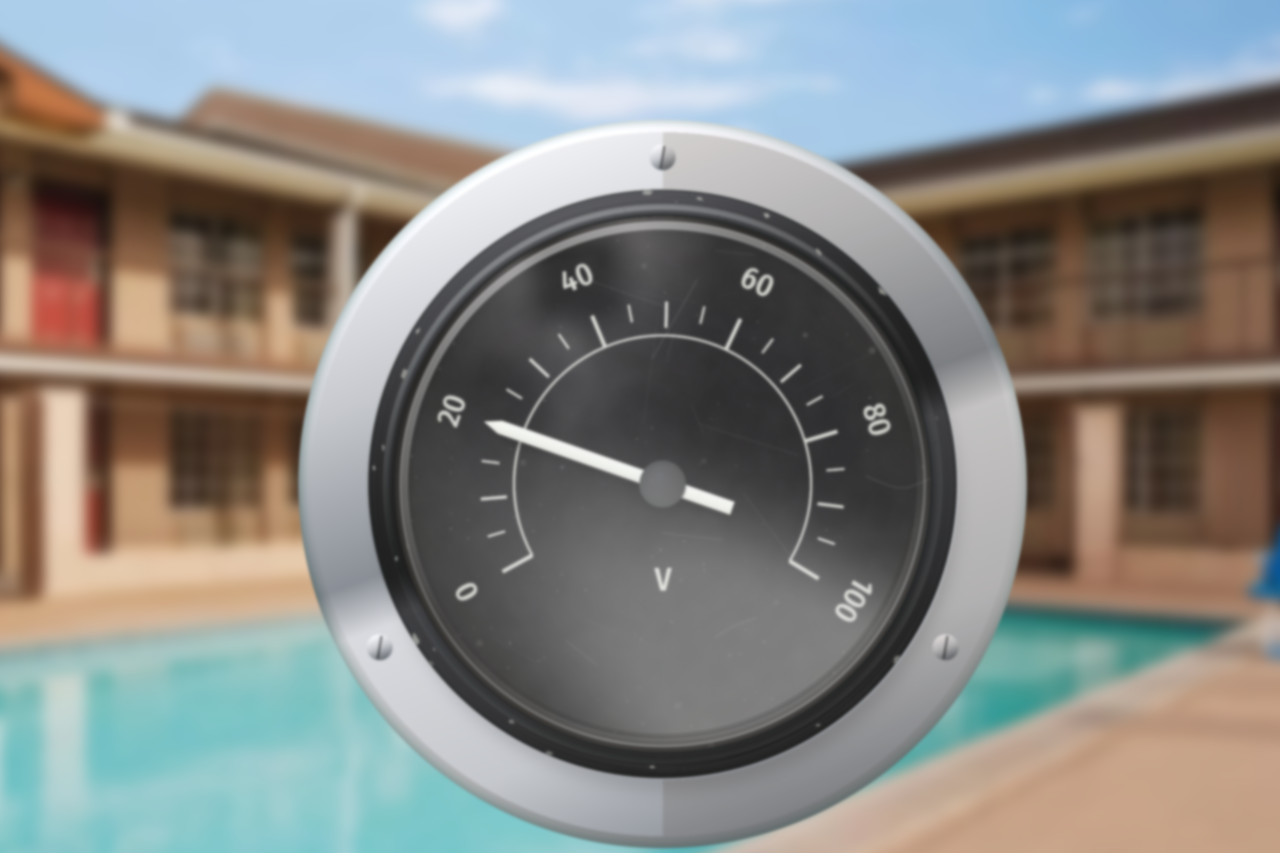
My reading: 20V
